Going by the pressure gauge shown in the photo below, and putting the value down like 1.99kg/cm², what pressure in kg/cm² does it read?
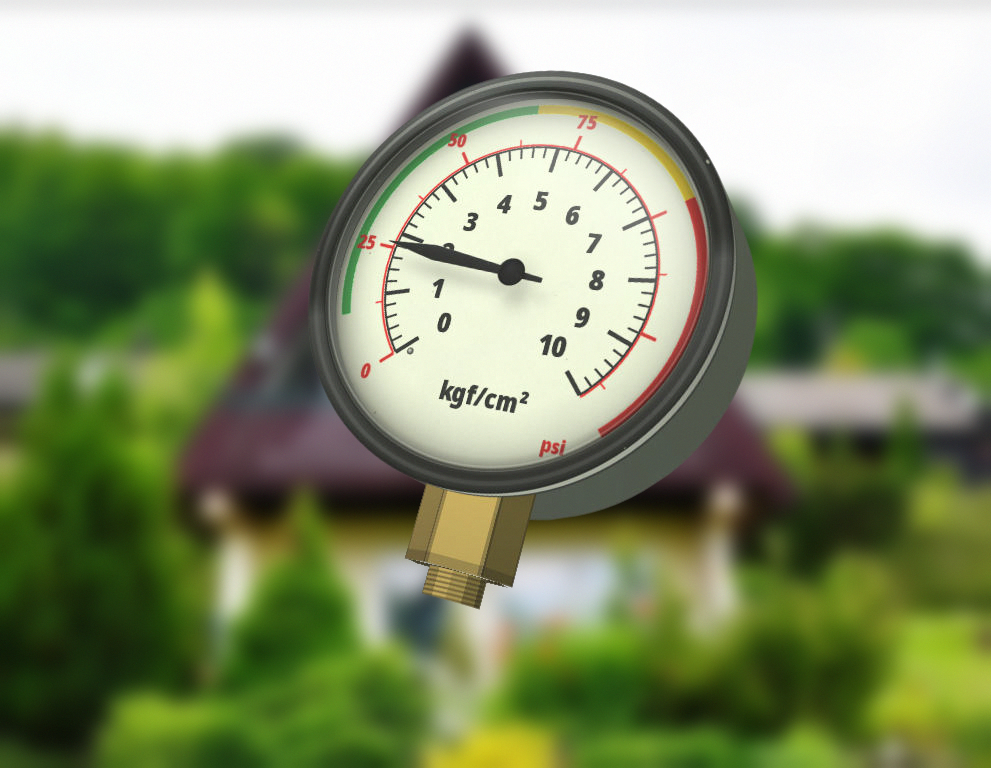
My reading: 1.8kg/cm²
